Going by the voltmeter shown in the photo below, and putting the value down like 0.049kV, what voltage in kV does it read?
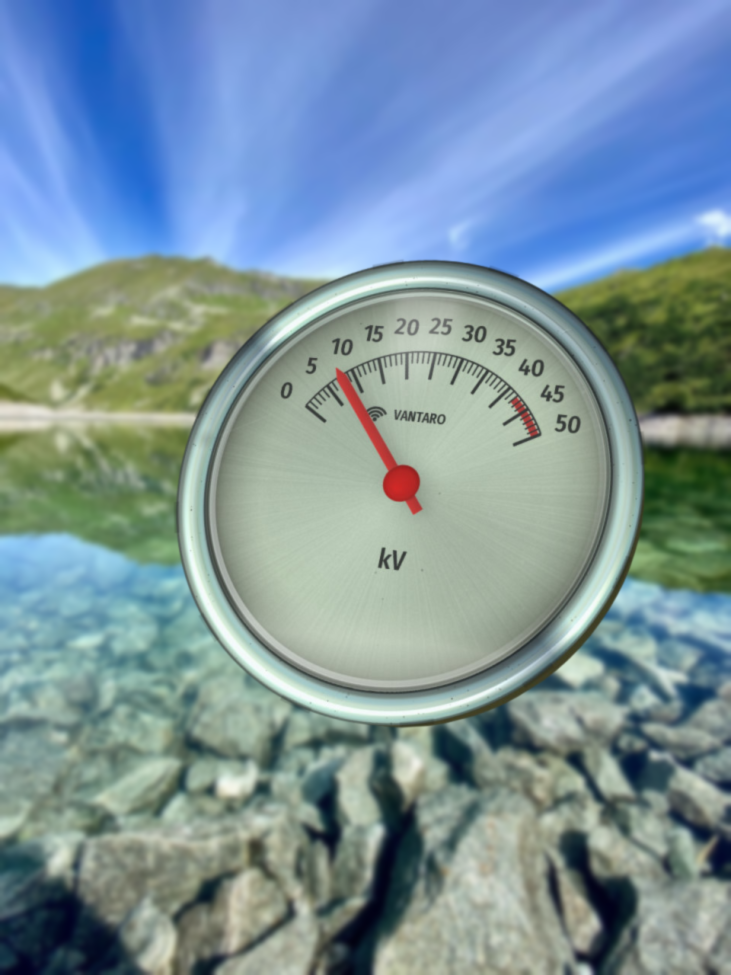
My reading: 8kV
